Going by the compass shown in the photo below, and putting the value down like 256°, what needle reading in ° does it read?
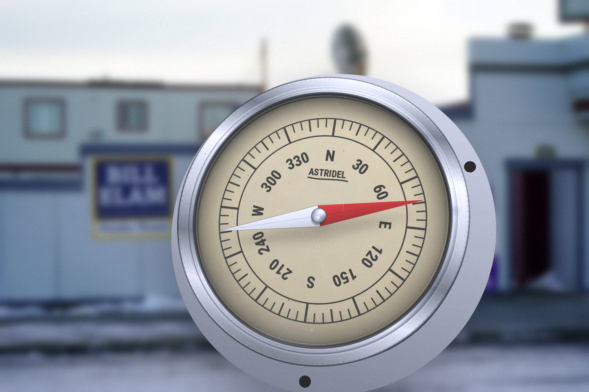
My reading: 75°
